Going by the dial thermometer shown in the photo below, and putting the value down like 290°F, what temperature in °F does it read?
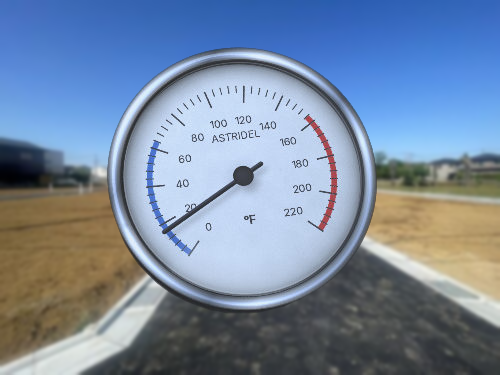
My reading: 16°F
